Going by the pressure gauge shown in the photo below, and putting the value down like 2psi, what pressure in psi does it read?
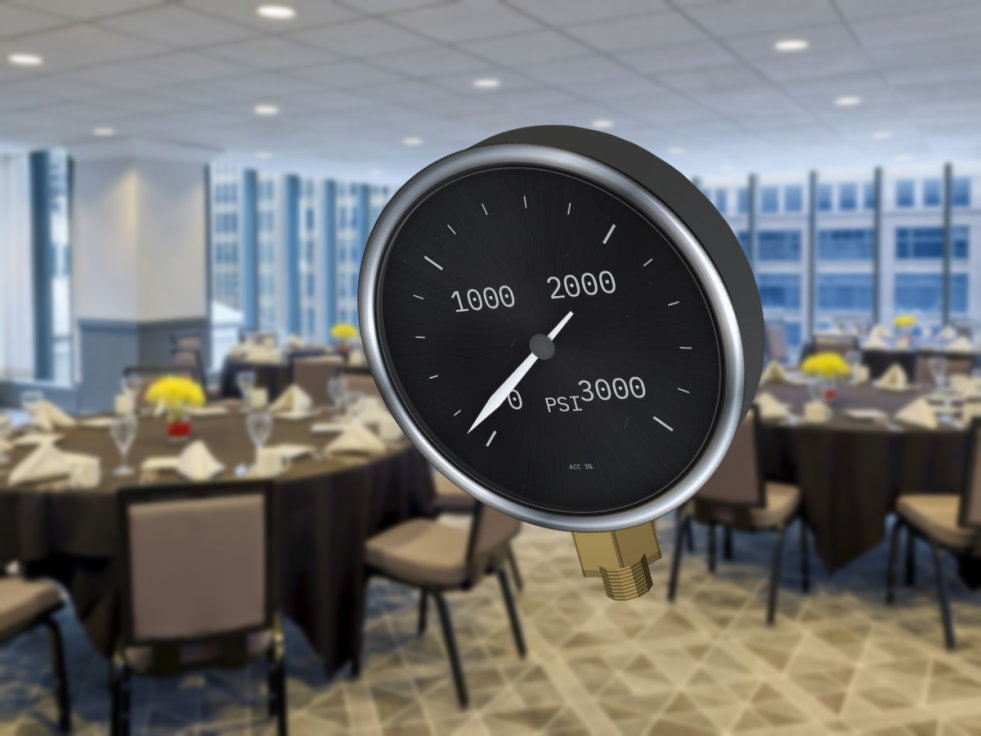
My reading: 100psi
